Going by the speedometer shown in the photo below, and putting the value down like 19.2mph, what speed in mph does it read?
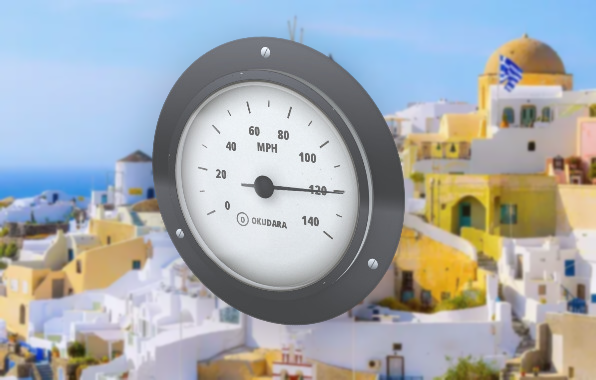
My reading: 120mph
